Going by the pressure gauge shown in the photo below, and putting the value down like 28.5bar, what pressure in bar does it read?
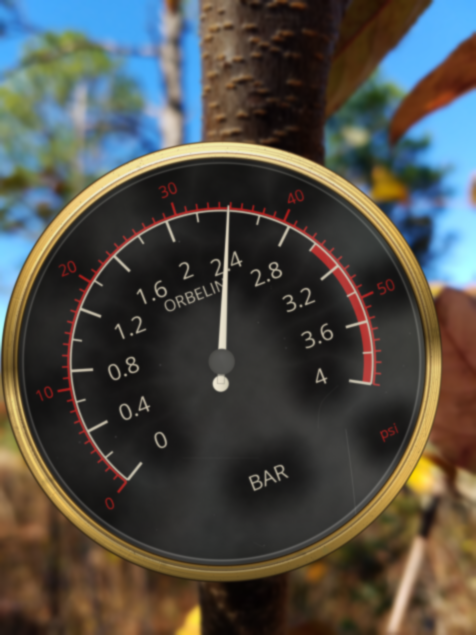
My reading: 2.4bar
